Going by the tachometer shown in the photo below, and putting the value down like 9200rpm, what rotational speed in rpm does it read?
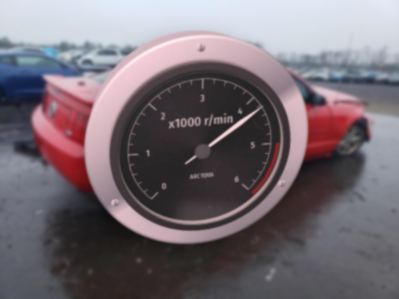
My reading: 4200rpm
